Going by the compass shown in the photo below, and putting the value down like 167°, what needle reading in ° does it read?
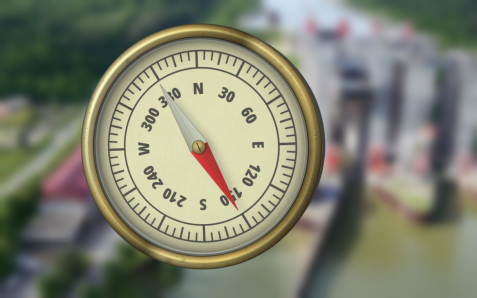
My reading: 150°
